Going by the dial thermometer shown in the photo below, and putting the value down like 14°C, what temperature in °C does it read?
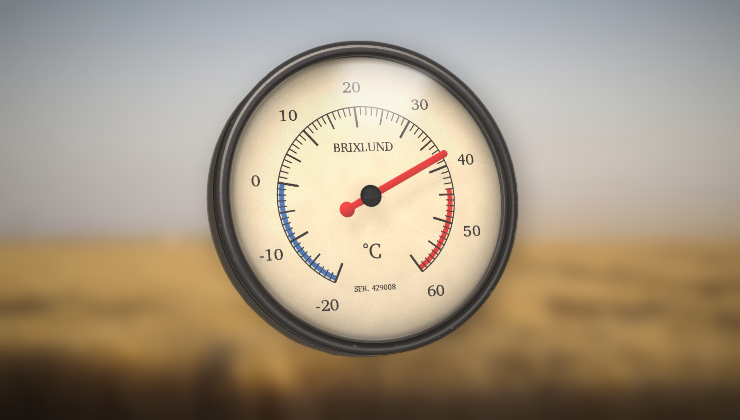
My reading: 38°C
